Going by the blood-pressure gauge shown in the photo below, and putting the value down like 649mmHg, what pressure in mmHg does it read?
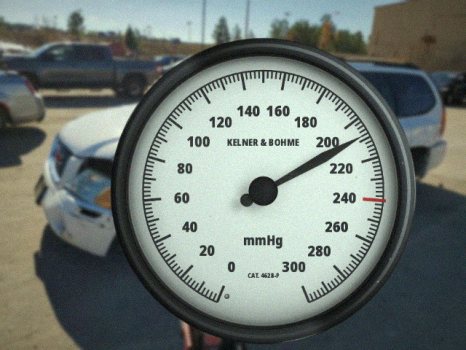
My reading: 208mmHg
